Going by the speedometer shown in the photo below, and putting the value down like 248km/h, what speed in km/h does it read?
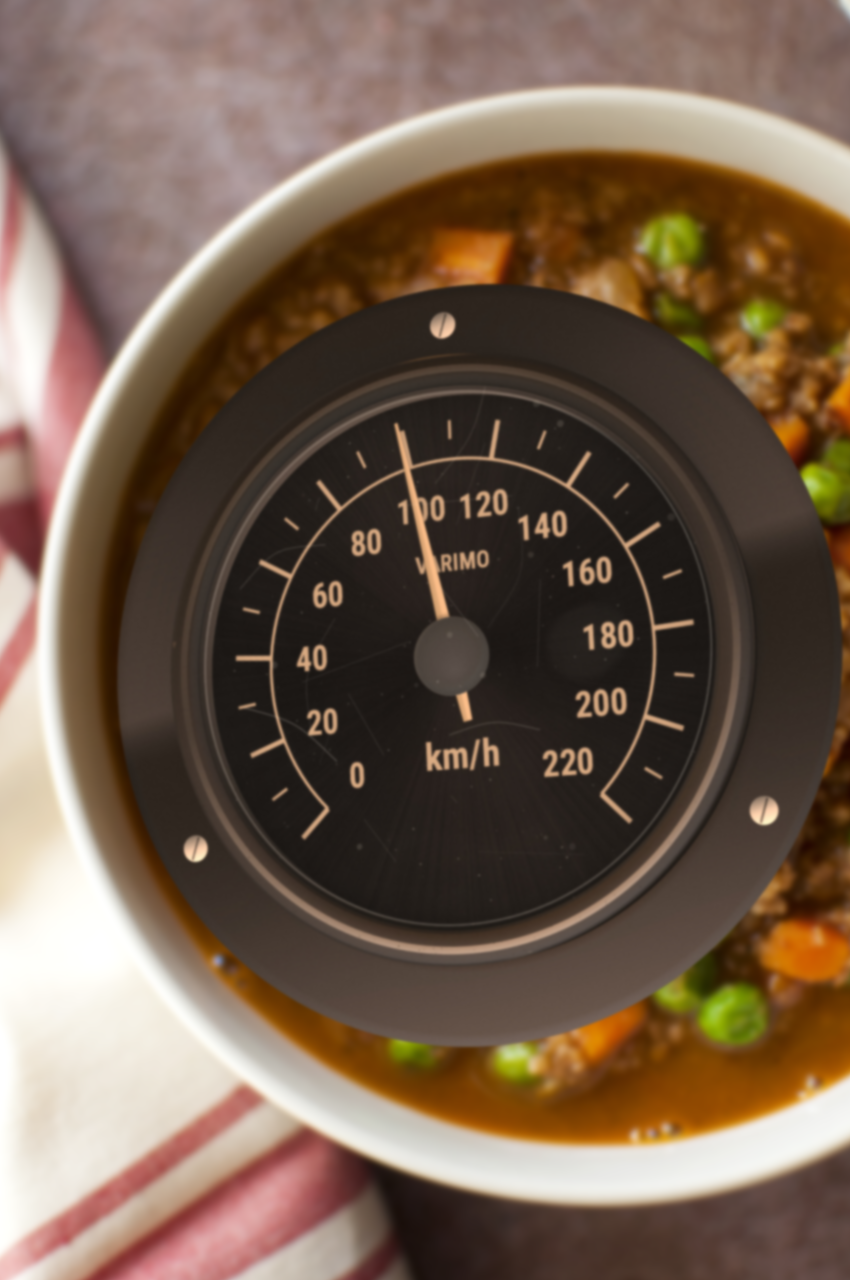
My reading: 100km/h
